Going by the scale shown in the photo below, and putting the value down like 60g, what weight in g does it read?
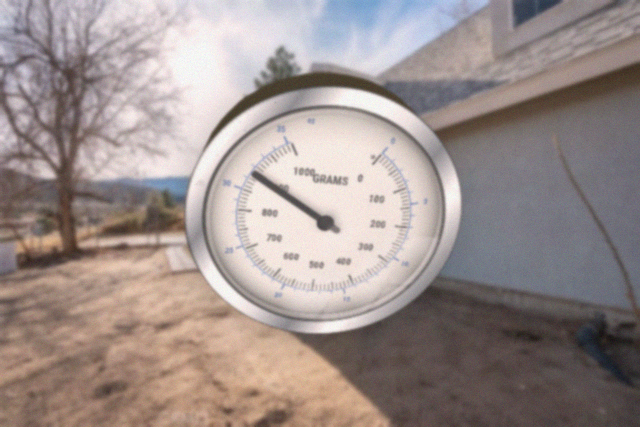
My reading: 900g
